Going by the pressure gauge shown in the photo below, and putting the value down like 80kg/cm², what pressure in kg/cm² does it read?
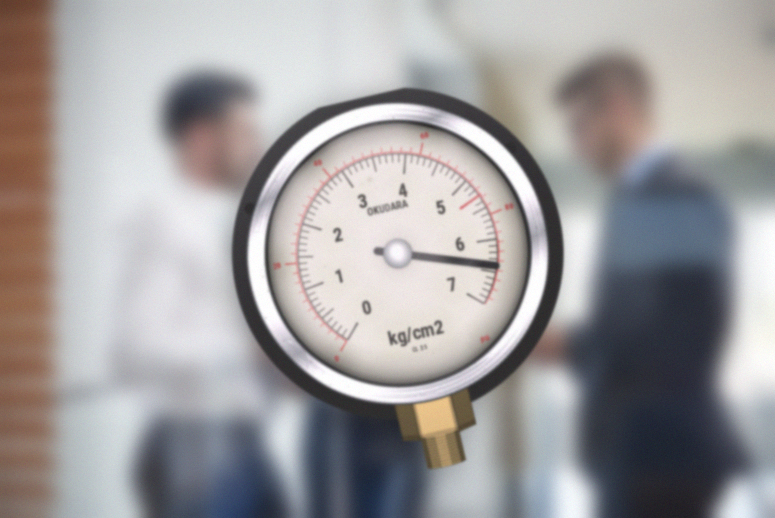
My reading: 6.4kg/cm²
